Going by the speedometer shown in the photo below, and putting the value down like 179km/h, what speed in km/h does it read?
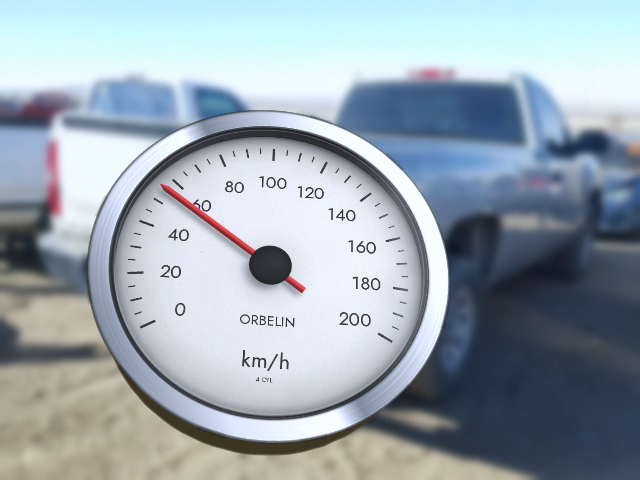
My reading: 55km/h
